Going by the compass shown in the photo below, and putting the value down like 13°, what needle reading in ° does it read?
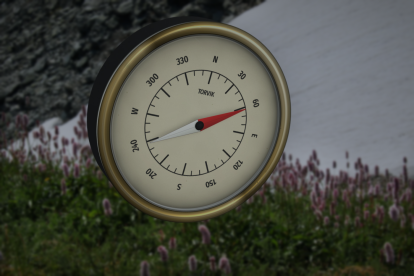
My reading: 60°
